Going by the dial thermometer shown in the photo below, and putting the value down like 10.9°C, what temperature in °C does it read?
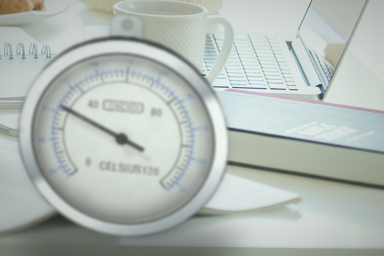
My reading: 30°C
